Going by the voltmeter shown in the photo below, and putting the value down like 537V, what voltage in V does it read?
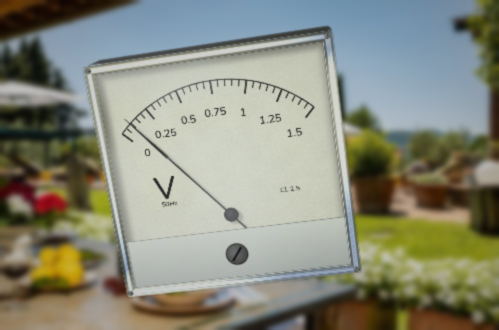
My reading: 0.1V
